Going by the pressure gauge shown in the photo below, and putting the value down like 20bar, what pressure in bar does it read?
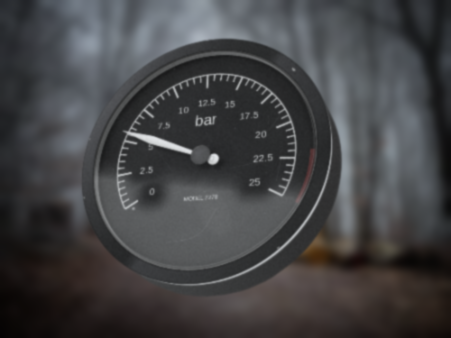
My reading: 5.5bar
